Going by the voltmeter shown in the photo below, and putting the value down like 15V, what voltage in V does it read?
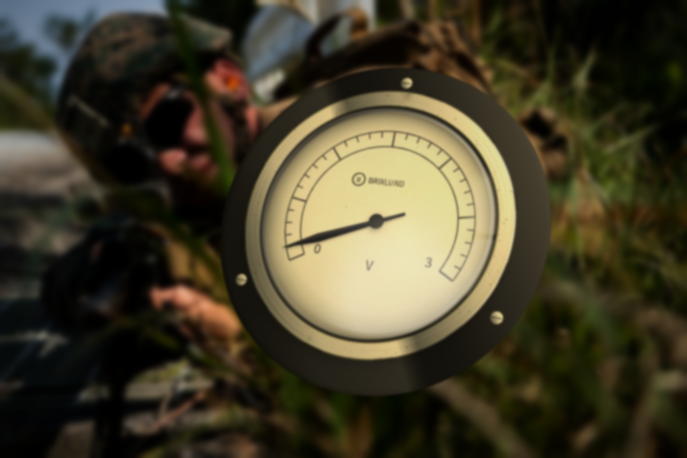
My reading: 0.1V
